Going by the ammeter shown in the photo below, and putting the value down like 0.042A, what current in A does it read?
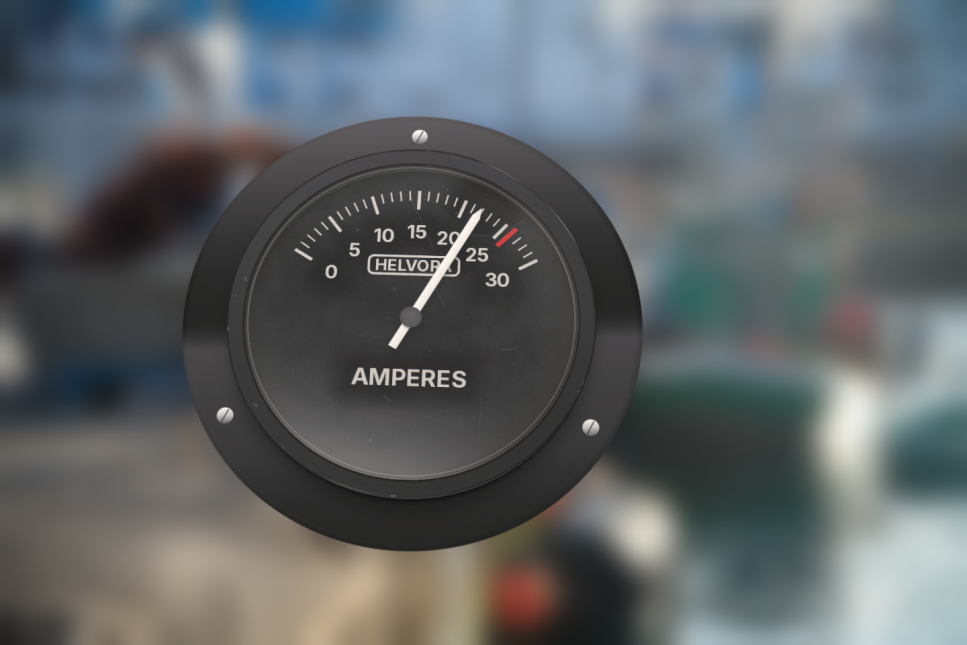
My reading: 22A
